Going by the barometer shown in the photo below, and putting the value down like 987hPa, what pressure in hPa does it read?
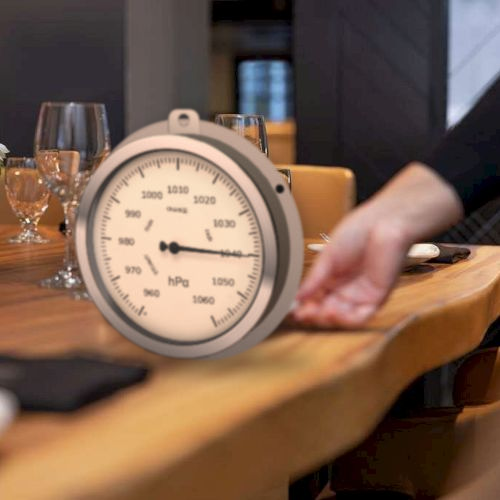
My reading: 1040hPa
